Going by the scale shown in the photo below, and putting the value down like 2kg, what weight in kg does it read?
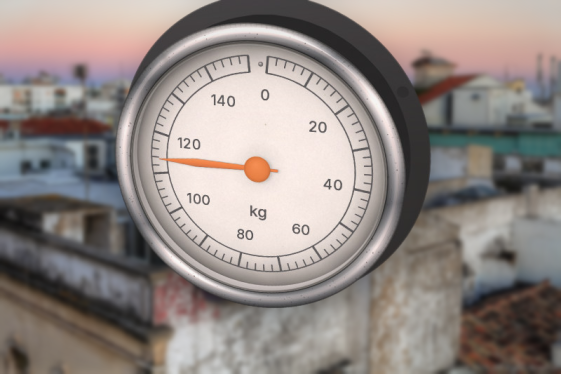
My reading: 114kg
